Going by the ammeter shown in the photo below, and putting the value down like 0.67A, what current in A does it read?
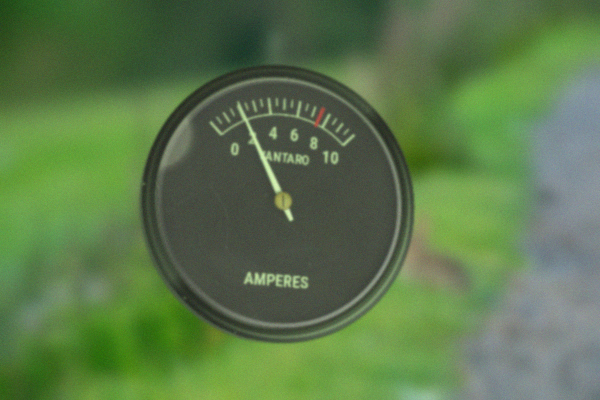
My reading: 2A
